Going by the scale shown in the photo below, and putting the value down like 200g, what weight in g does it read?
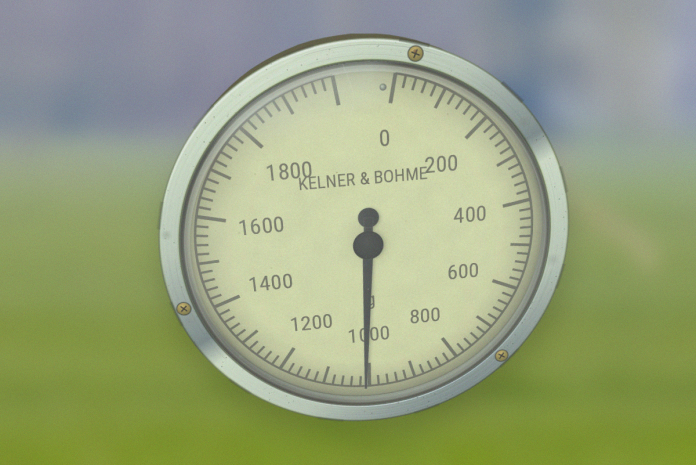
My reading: 1010g
